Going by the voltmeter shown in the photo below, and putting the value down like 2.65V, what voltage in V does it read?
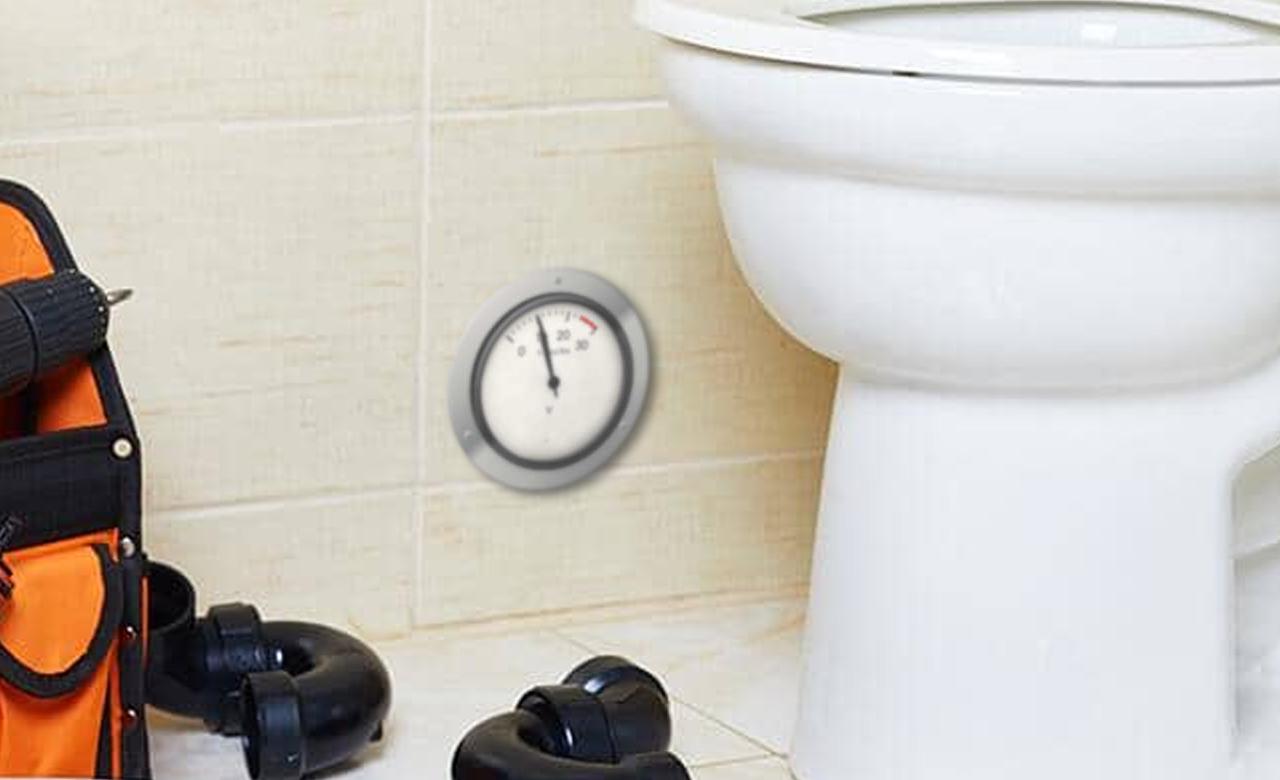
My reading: 10V
